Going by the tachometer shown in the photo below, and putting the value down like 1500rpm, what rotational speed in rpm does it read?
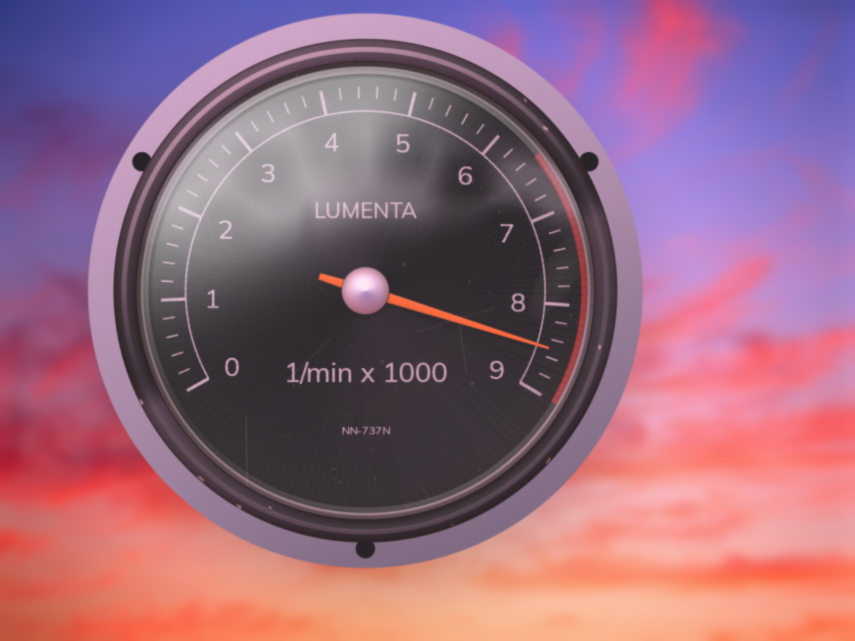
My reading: 8500rpm
